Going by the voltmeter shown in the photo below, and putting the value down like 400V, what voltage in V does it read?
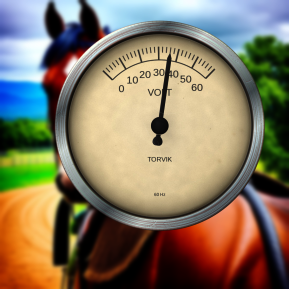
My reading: 36V
